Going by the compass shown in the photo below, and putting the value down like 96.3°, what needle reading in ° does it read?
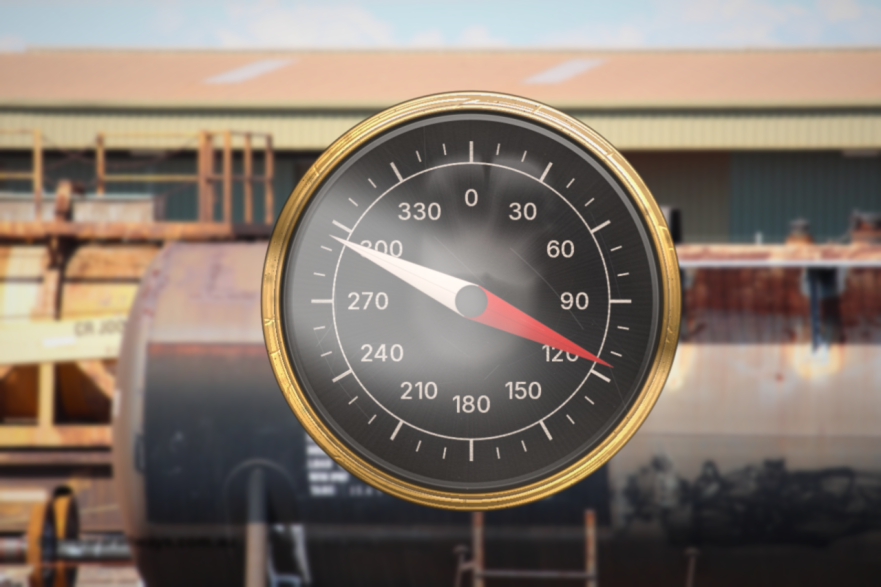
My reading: 115°
